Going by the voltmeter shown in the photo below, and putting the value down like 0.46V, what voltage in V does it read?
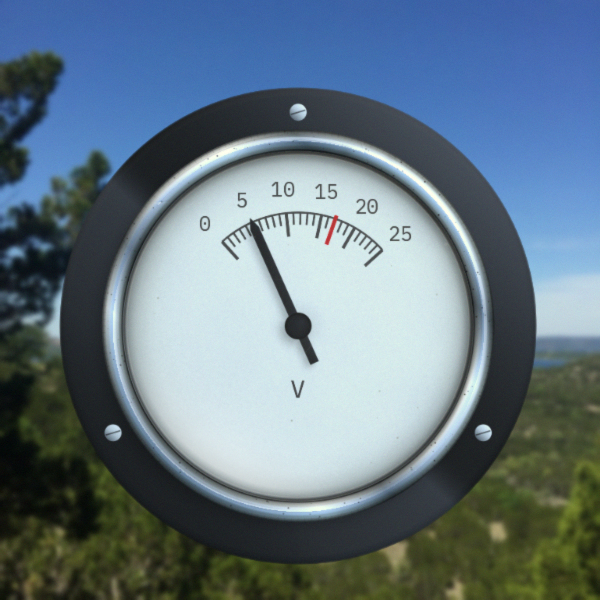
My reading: 5V
